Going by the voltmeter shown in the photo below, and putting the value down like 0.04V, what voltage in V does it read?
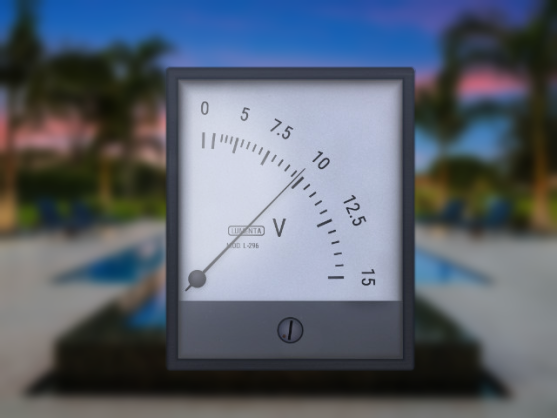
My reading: 9.75V
